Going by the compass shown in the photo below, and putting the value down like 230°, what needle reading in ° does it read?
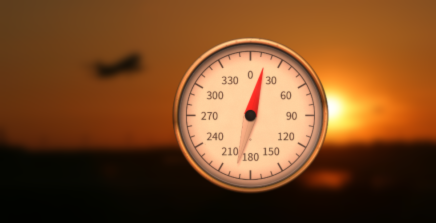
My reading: 15°
